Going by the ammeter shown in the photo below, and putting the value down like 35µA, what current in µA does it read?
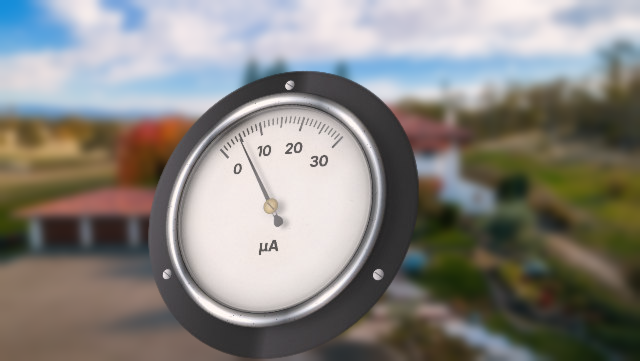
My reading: 5µA
